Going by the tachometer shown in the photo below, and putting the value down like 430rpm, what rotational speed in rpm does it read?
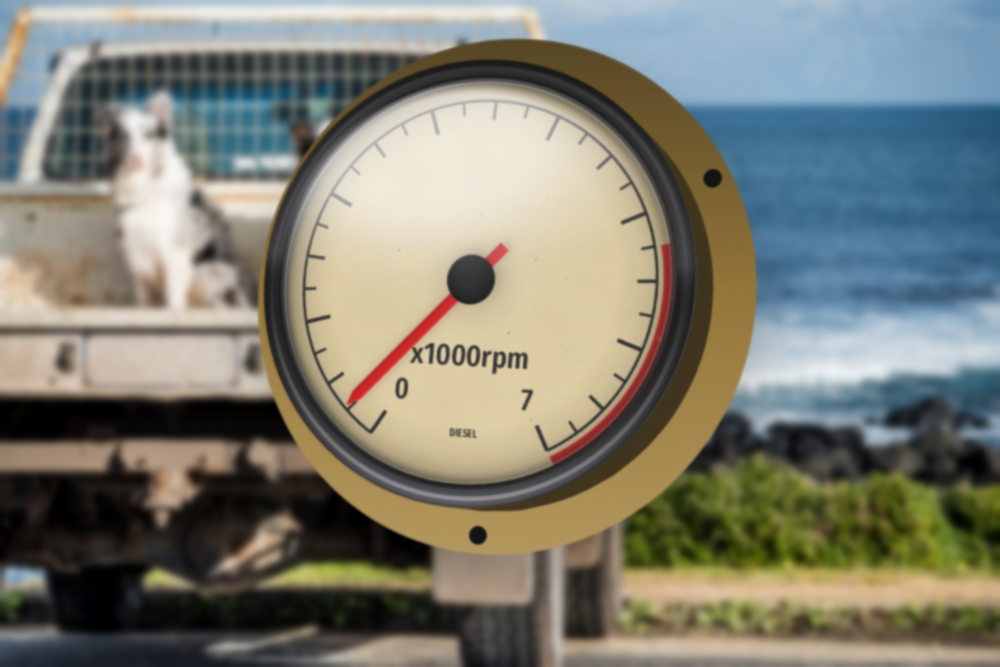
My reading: 250rpm
